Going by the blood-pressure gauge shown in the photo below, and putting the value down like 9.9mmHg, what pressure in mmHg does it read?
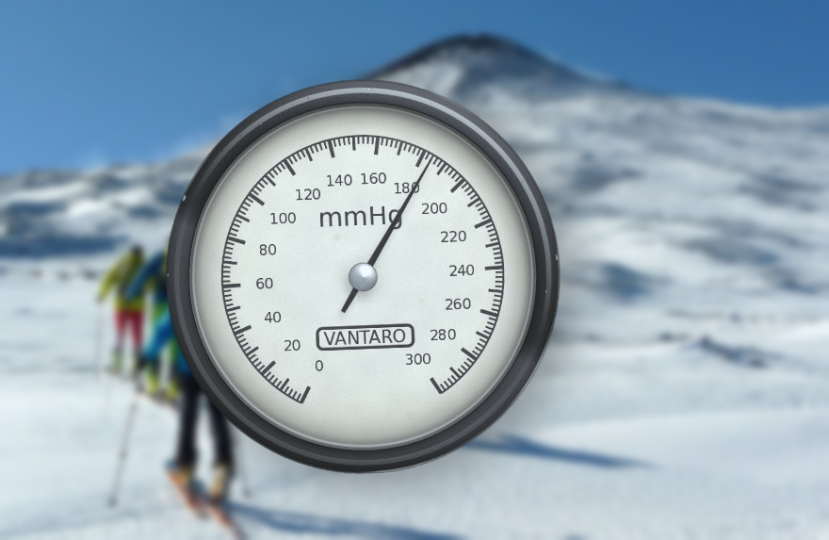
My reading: 184mmHg
